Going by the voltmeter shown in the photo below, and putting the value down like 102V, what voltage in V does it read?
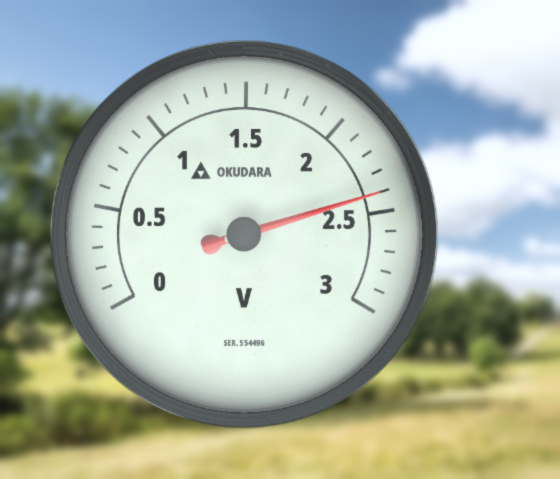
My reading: 2.4V
